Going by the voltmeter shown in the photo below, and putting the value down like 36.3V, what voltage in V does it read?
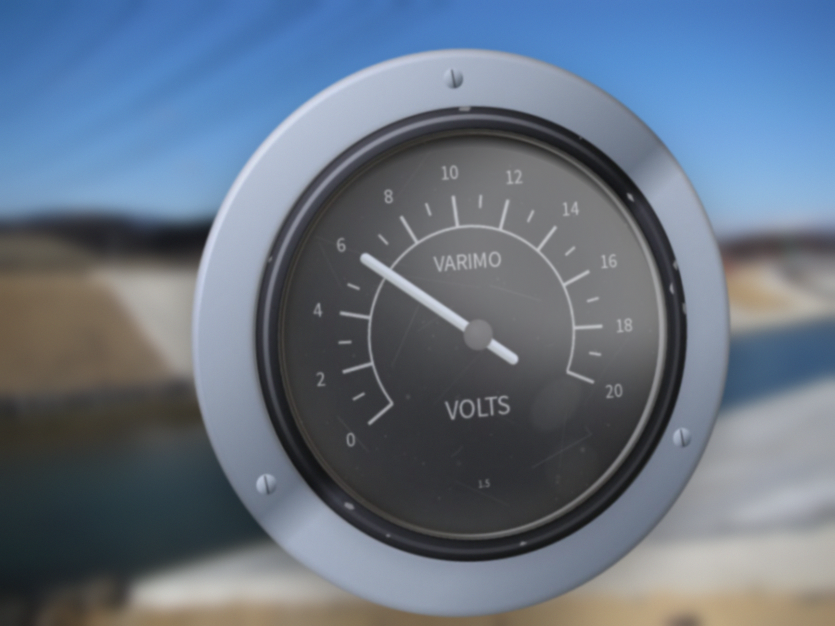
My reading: 6V
